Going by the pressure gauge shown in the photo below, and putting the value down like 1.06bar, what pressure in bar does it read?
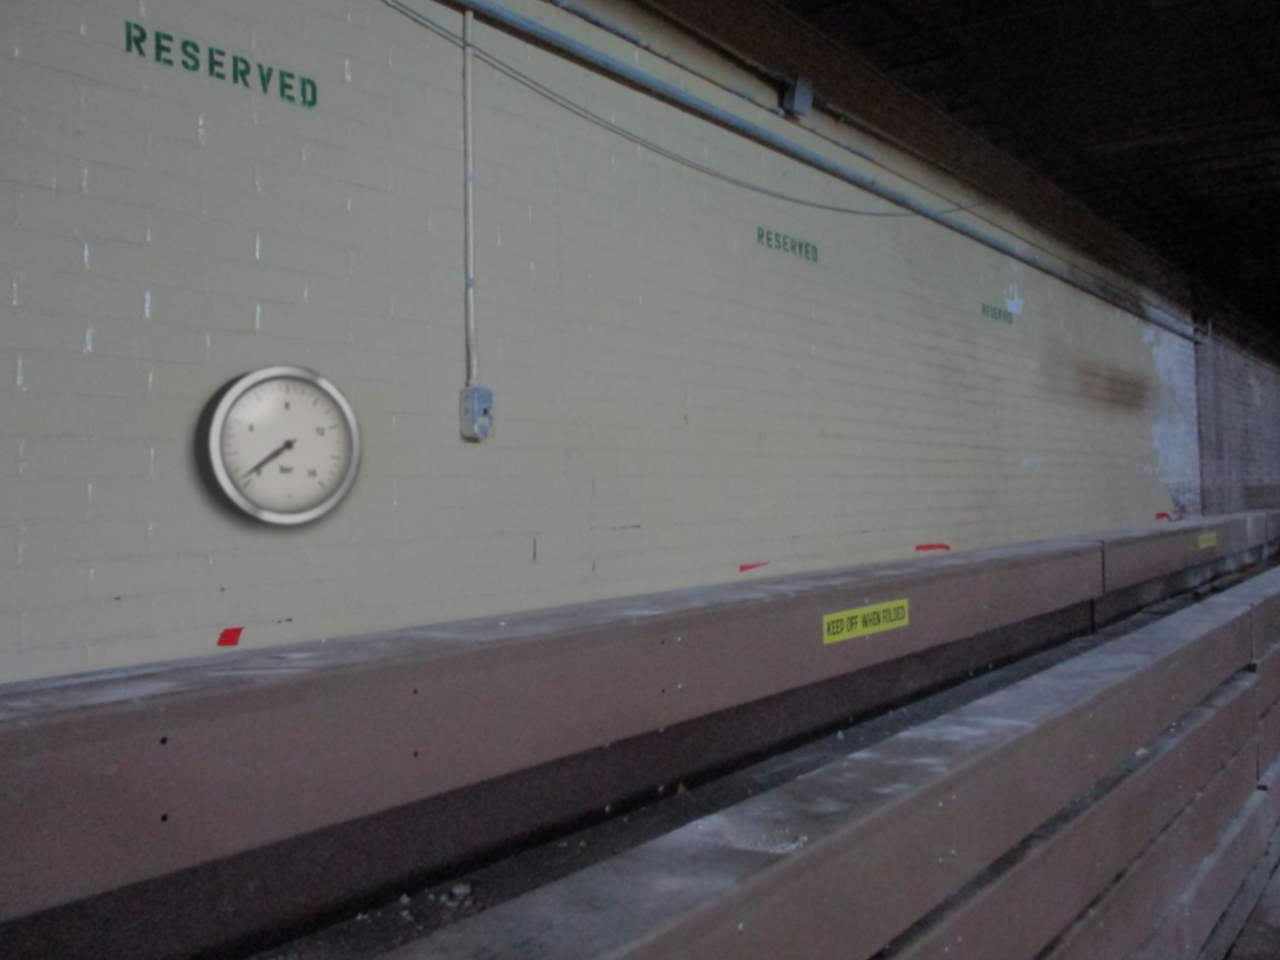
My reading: 0.5bar
